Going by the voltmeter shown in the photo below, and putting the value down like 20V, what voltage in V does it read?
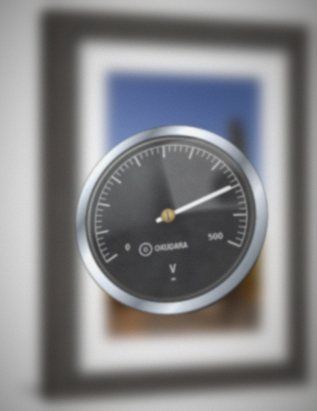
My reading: 400V
